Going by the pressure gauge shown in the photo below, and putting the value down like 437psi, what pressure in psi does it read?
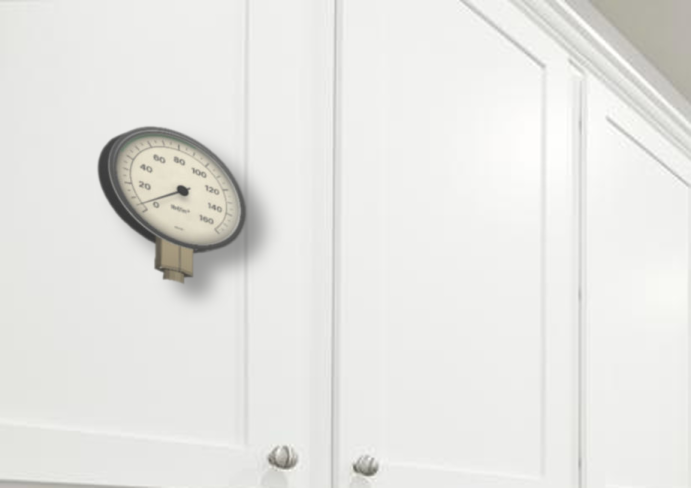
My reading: 5psi
